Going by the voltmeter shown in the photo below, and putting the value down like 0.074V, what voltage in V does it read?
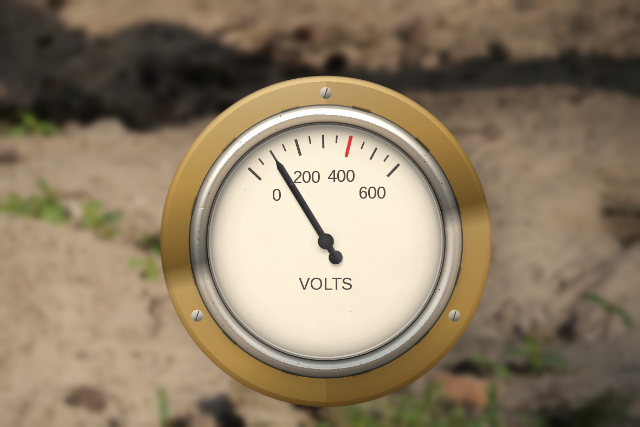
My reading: 100V
